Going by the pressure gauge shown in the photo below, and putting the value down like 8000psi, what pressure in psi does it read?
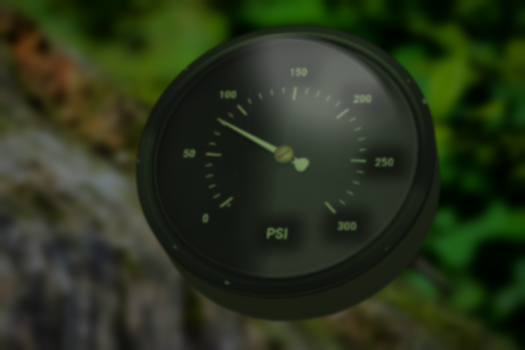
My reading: 80psi
